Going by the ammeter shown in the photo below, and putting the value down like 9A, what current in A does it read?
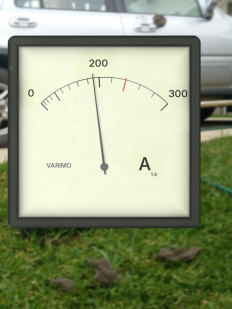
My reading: 190A
